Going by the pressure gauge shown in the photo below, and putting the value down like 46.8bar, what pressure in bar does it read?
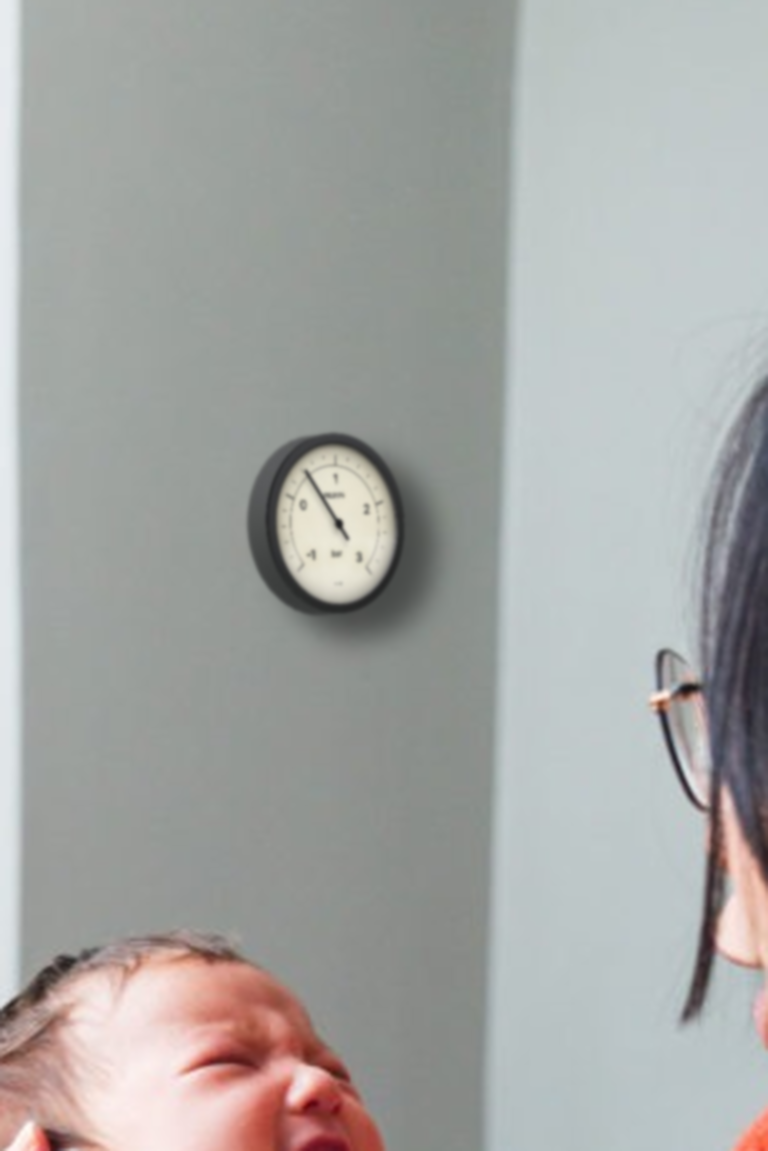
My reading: 0.4bar
